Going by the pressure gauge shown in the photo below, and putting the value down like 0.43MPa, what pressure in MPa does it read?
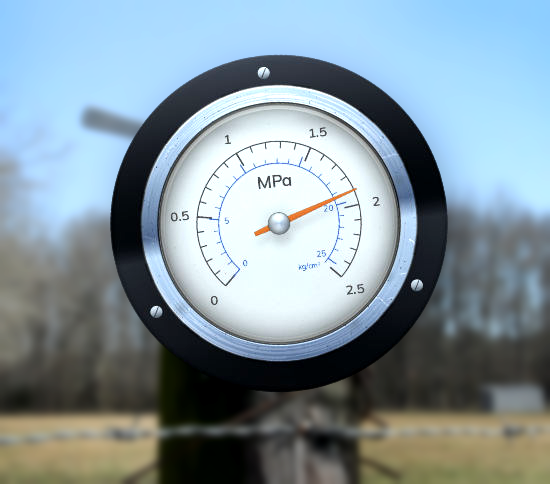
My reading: 1.9MPa
